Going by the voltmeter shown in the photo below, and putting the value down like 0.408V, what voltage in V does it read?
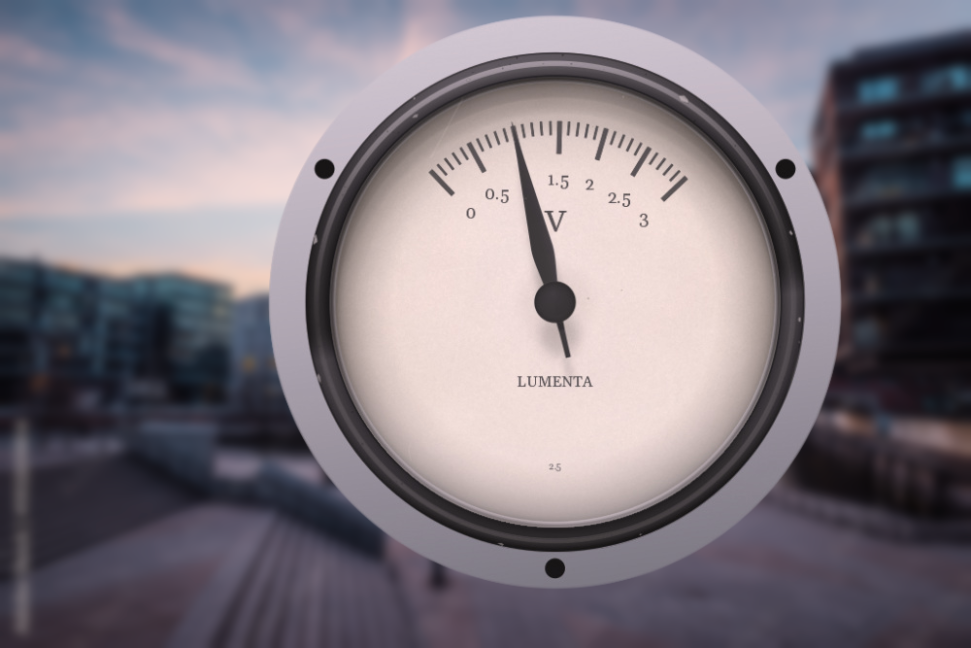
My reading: 1V
